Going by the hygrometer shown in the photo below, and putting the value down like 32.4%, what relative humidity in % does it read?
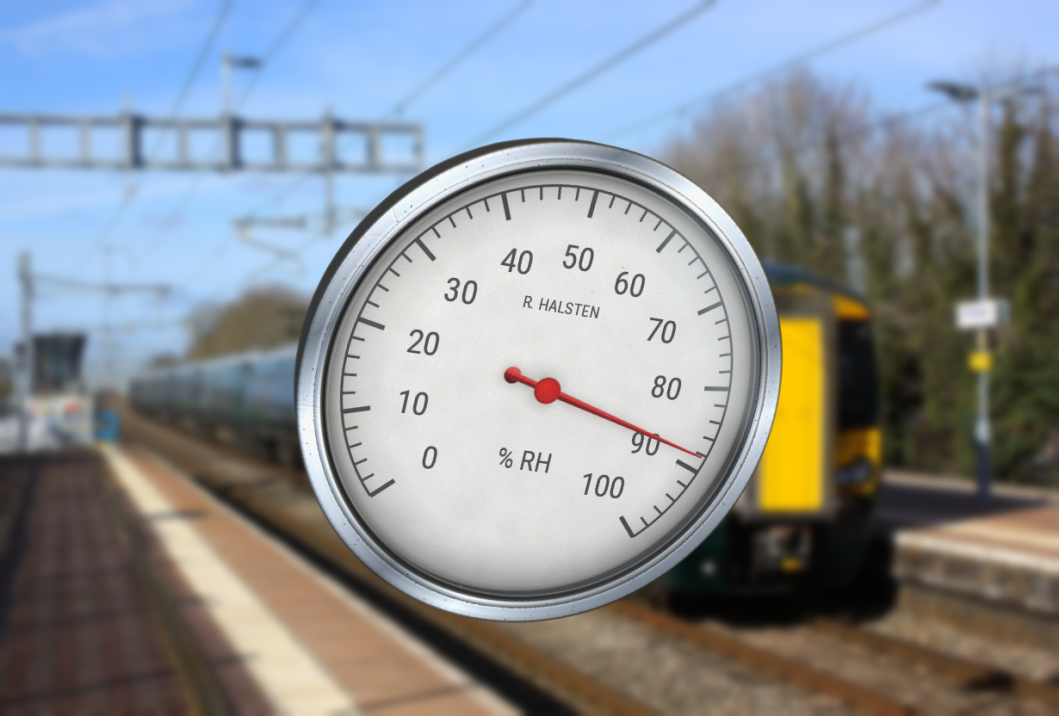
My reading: 88%
